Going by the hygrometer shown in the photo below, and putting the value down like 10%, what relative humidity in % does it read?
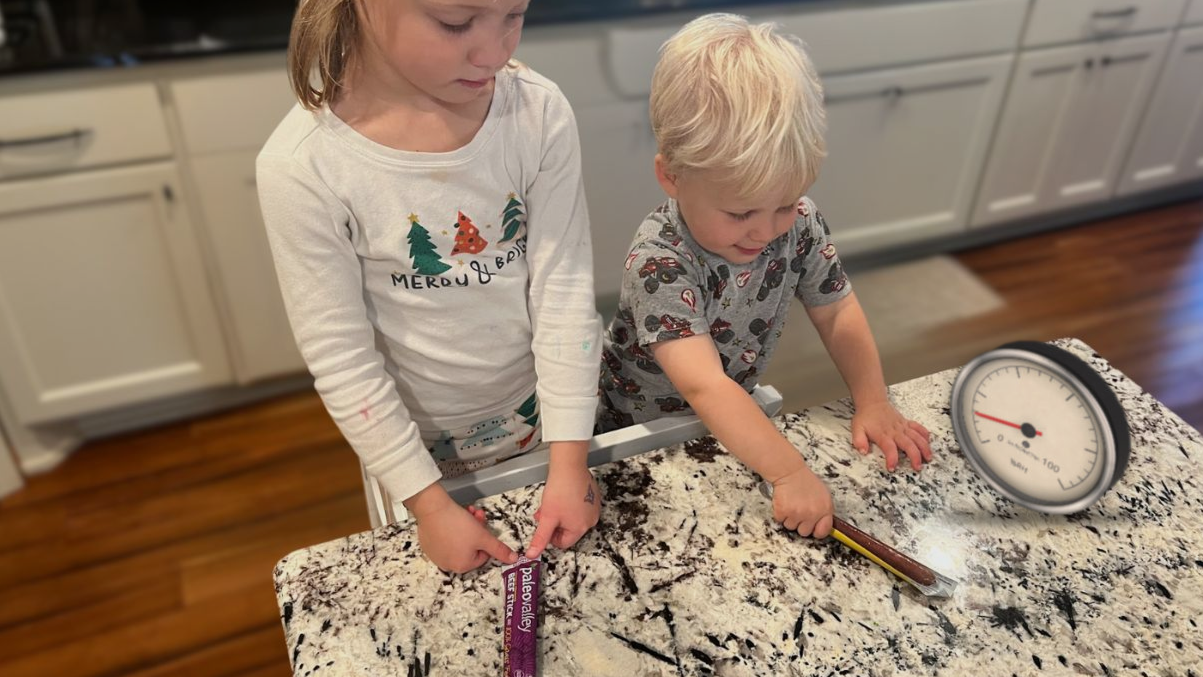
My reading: 12%
